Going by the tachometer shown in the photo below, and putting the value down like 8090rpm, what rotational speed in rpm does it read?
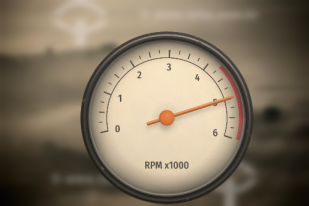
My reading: 5000rpm
